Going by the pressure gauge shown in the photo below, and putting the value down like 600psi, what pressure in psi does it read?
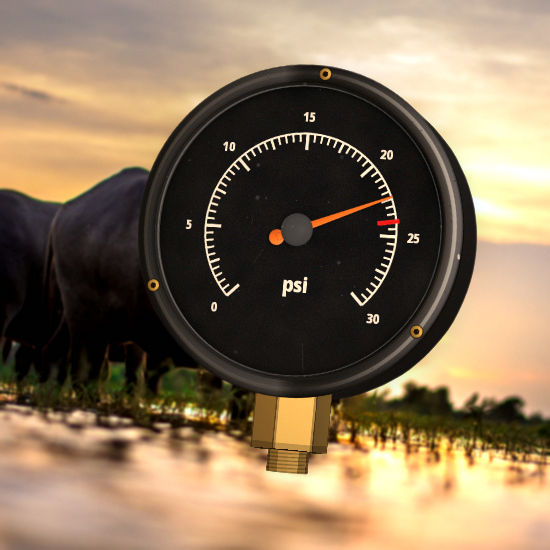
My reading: 22.5psi
